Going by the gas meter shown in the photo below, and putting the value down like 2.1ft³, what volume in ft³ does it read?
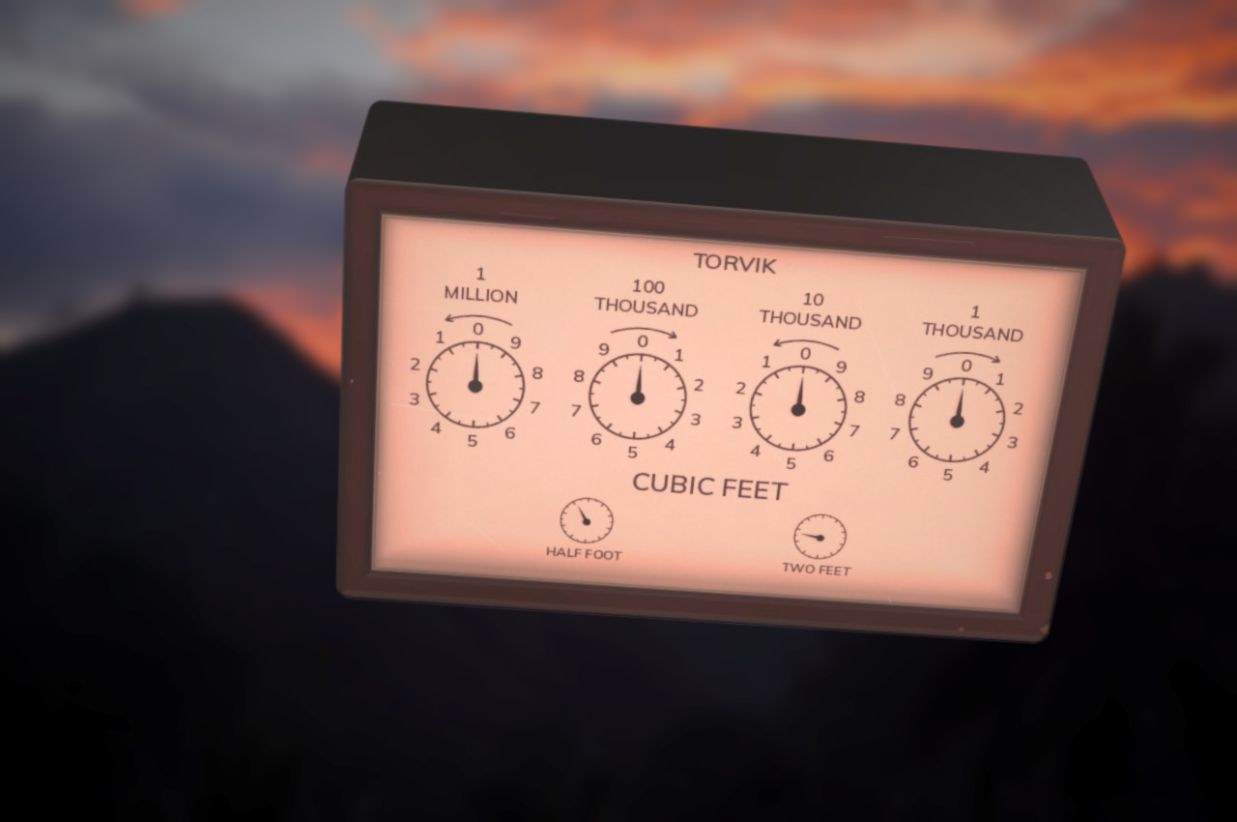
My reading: 0ft³
